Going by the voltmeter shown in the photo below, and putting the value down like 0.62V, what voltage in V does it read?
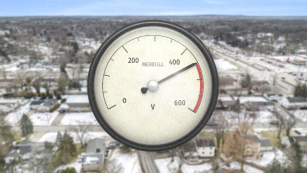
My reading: 450V
